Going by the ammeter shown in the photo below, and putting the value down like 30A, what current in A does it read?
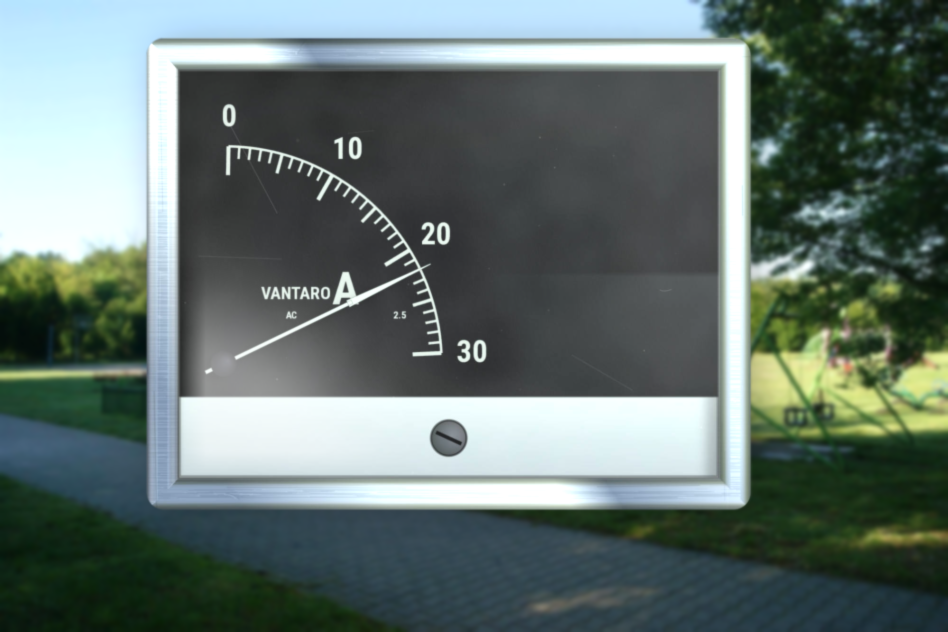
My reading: 22A
